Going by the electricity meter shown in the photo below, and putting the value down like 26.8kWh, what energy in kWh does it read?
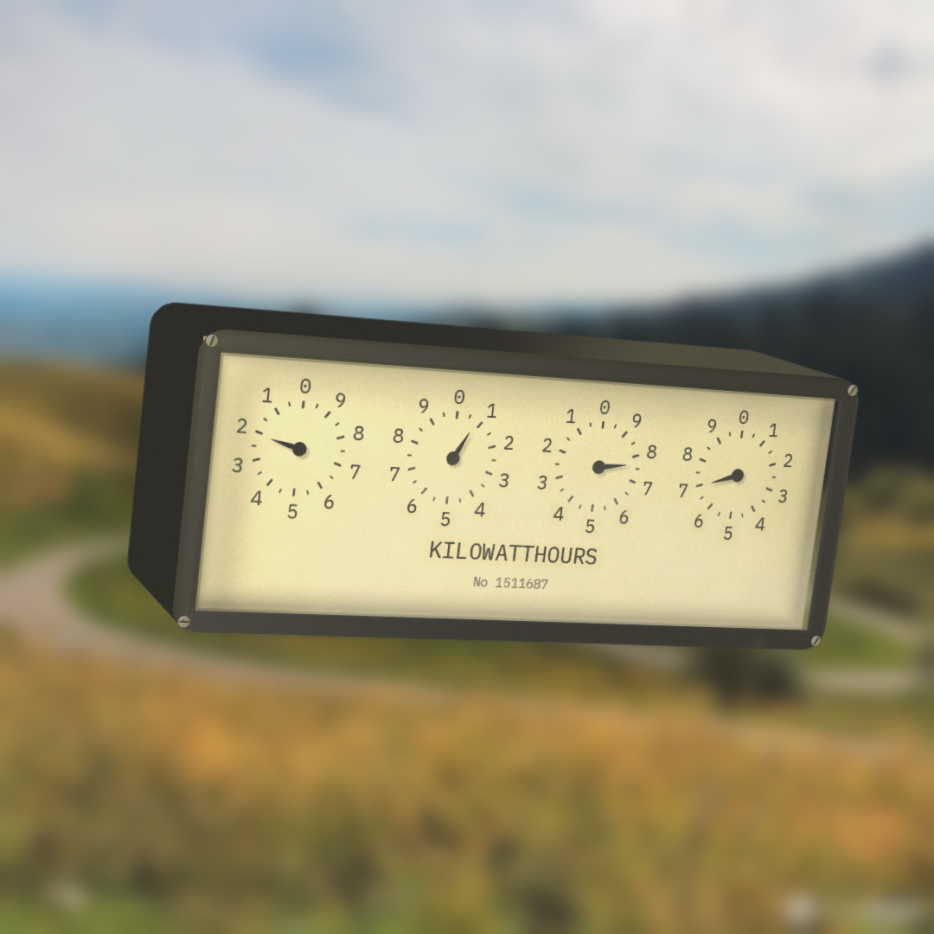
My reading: 2077kWh
